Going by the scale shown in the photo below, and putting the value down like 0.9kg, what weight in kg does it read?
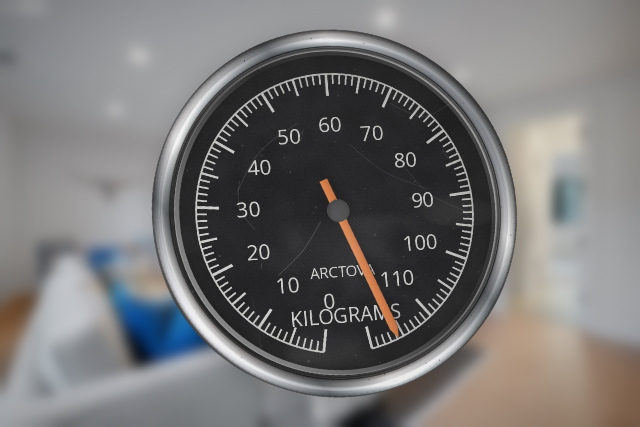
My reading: 116kg
